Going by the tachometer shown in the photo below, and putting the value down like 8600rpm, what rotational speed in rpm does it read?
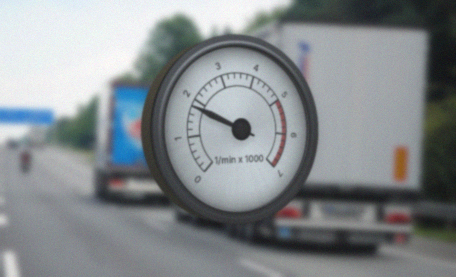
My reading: 1800rpm
